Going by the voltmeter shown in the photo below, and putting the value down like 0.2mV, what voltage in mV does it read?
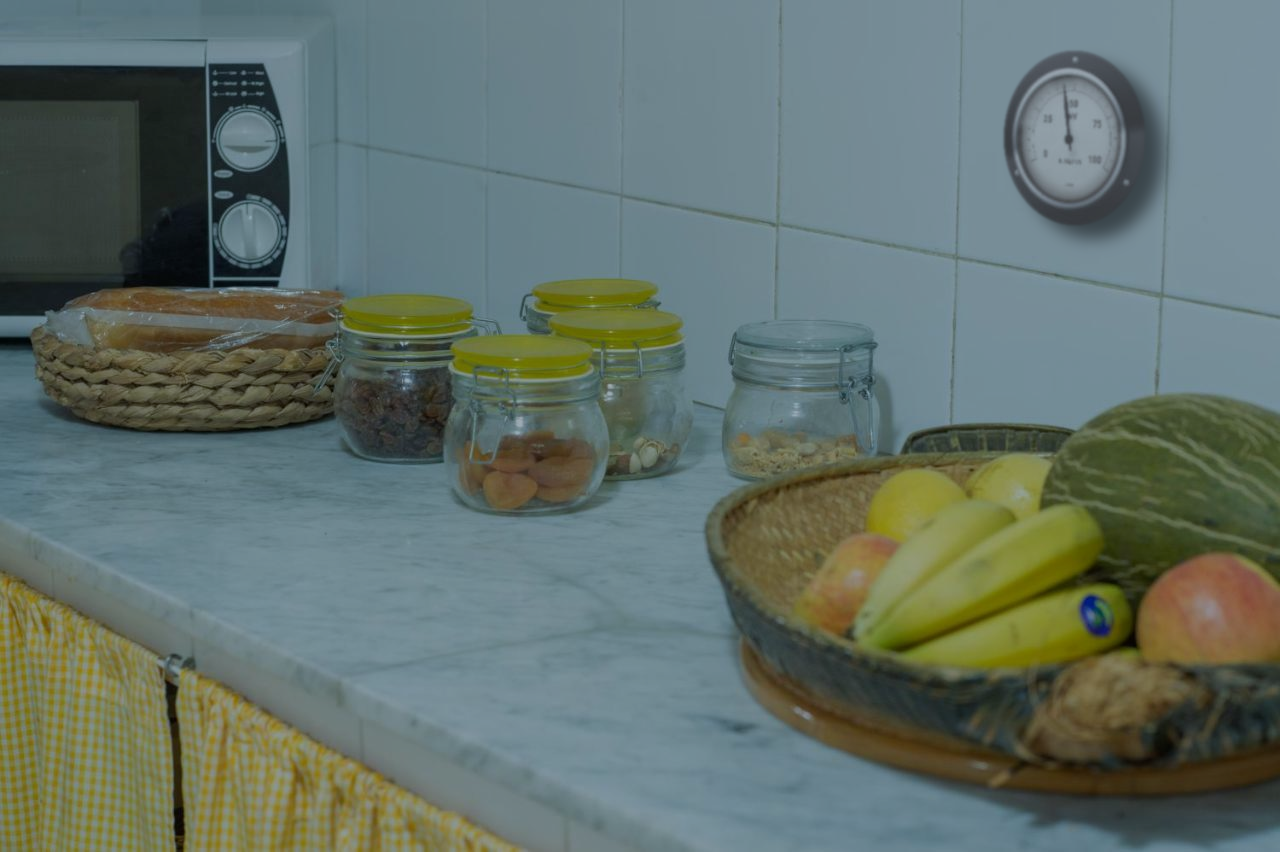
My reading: 45mV
